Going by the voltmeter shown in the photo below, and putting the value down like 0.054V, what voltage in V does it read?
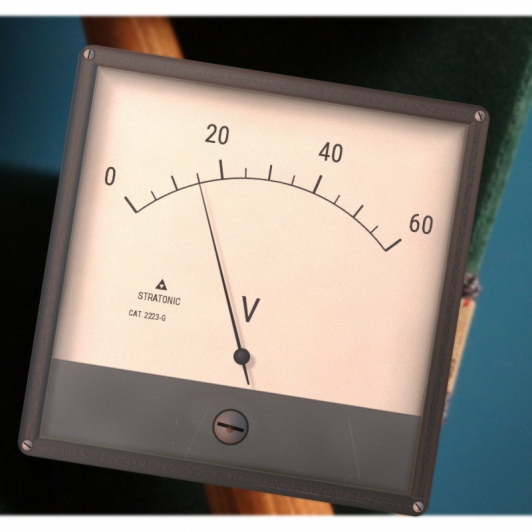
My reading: 15V
